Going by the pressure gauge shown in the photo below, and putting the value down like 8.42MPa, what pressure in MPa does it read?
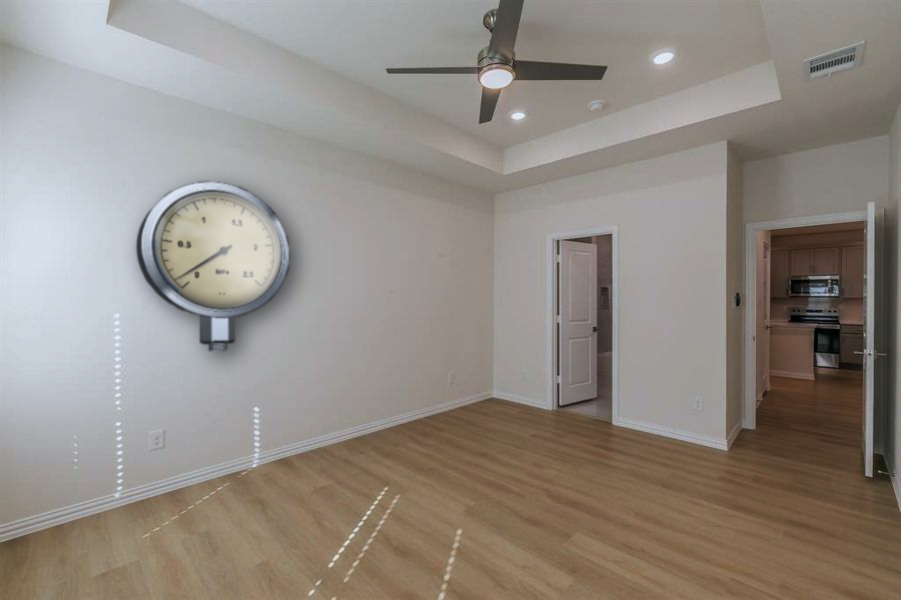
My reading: 0.1MPa
